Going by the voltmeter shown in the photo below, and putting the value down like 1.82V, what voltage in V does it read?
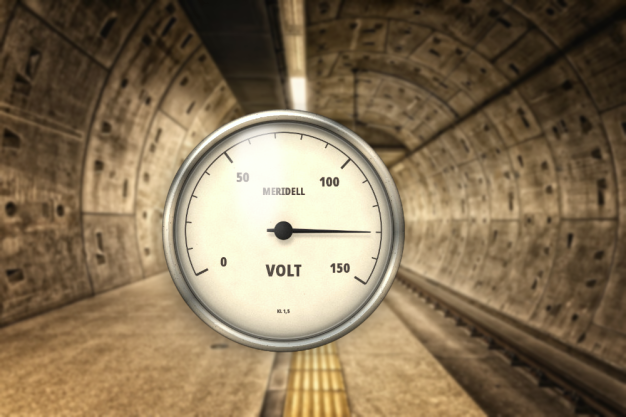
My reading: 130V
